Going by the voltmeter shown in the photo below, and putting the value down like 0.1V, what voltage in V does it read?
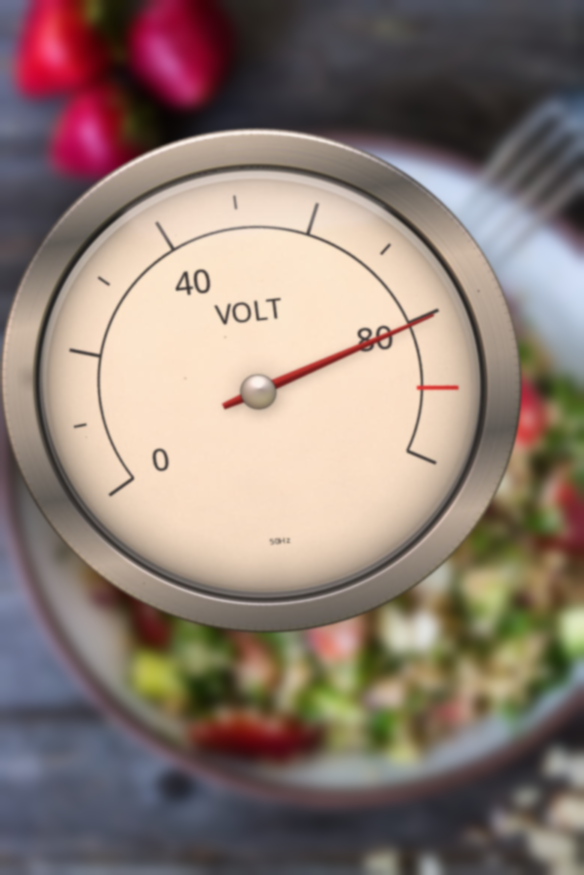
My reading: 80V
